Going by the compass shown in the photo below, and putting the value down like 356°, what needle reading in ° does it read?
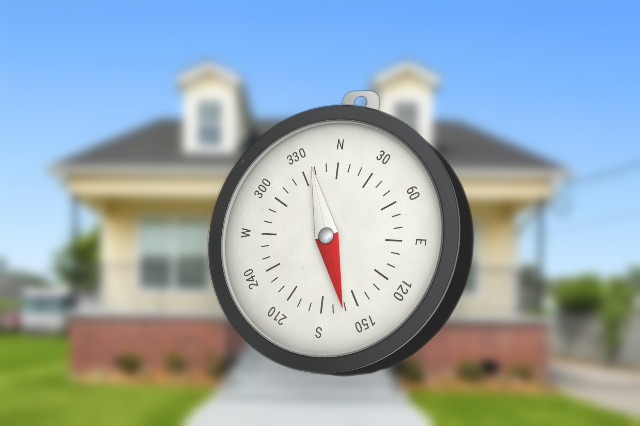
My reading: 160°
